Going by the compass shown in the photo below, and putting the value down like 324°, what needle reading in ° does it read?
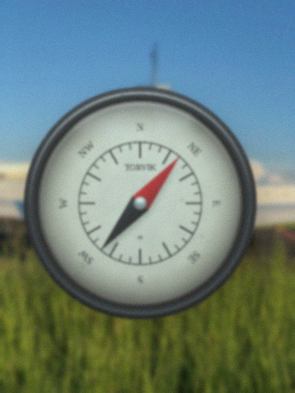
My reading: 40°
